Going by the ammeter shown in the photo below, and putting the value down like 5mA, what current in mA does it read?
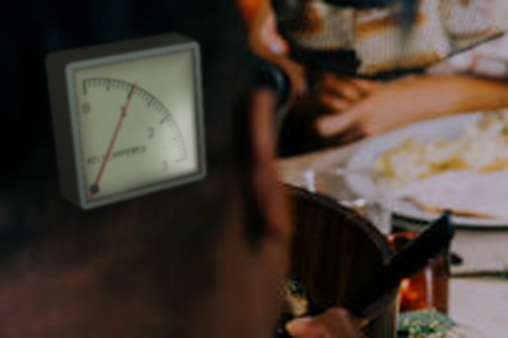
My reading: 1mA
